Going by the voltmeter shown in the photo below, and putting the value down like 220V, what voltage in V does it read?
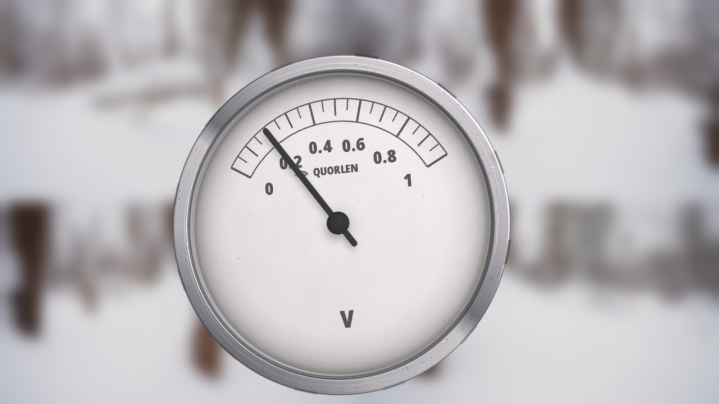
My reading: 0.2V
